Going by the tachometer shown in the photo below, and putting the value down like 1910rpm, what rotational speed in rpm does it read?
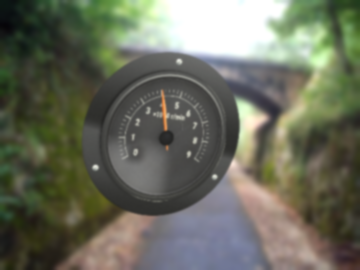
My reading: 4000rpm
